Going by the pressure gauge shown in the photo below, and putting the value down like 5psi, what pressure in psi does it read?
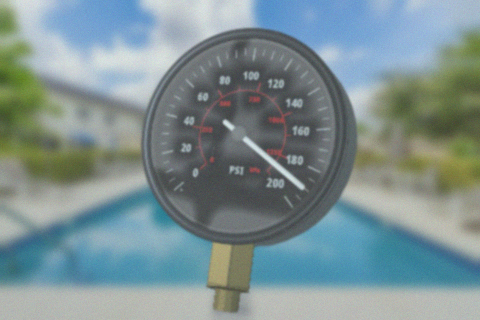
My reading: 190psi
